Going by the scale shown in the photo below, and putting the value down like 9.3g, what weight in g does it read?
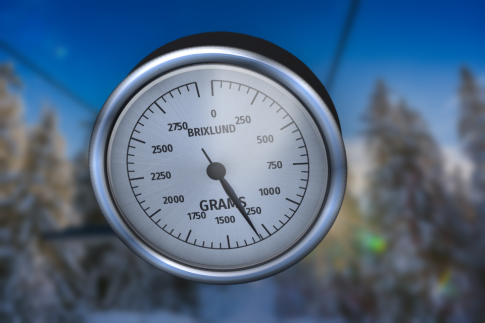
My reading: 1300g
